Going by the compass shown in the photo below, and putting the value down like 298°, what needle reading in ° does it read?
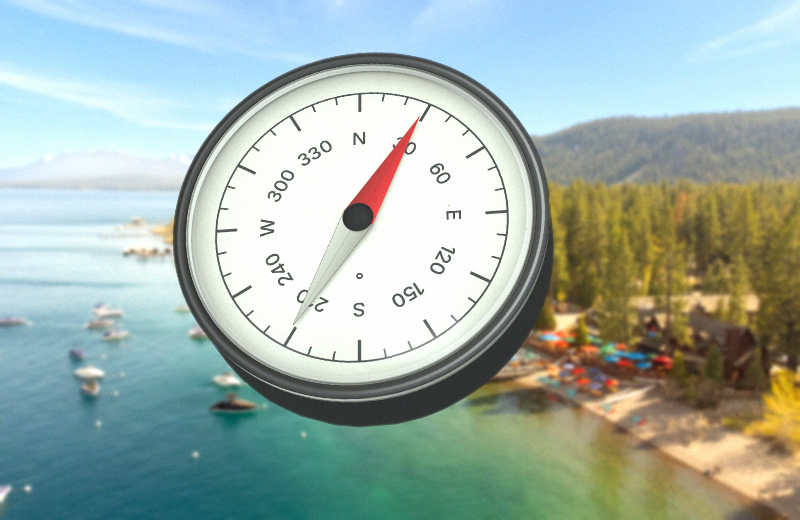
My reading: 30°
